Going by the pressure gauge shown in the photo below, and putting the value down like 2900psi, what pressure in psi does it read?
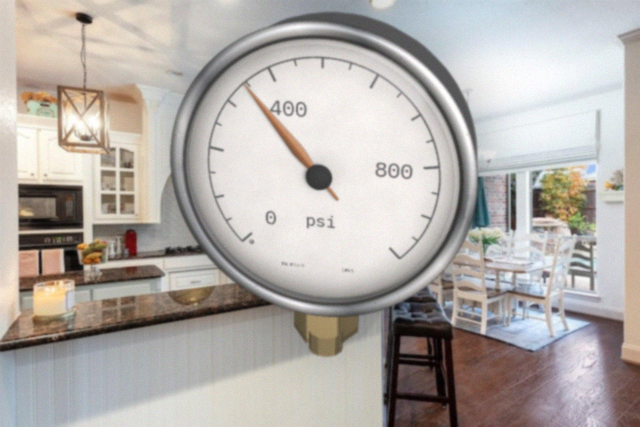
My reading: 350psi
